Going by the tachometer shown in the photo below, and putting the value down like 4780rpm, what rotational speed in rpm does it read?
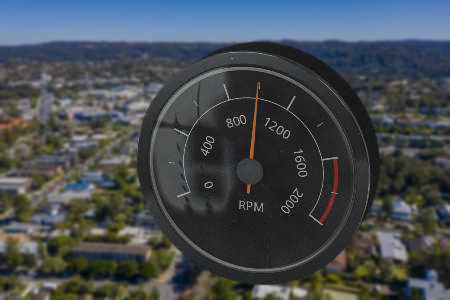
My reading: 1000rpm
